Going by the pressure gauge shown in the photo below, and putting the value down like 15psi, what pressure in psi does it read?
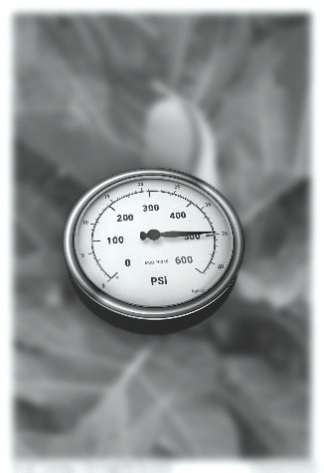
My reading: 500psi
